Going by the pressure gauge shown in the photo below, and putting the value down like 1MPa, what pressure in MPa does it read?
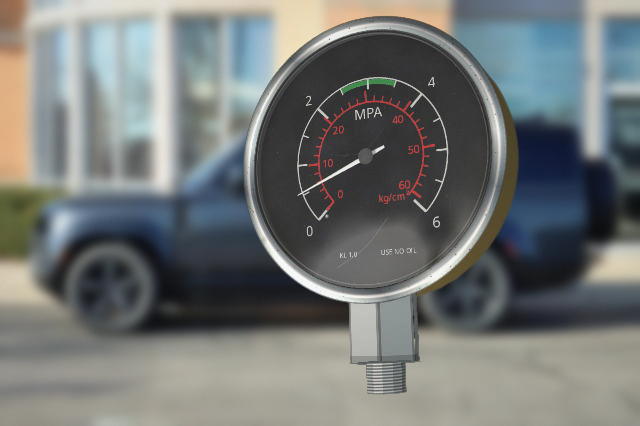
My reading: 0.5MPa
